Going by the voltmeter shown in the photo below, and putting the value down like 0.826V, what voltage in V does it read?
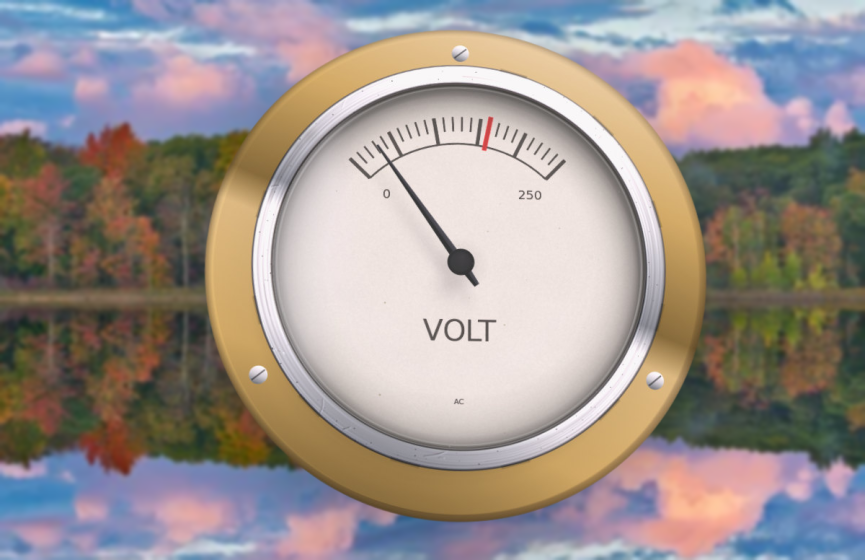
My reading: 30V
